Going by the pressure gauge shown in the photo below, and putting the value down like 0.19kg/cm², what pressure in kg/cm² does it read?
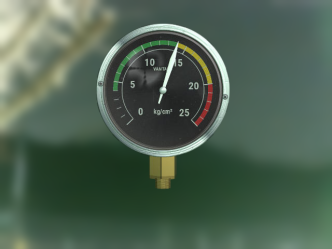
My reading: 14kg/cm²
